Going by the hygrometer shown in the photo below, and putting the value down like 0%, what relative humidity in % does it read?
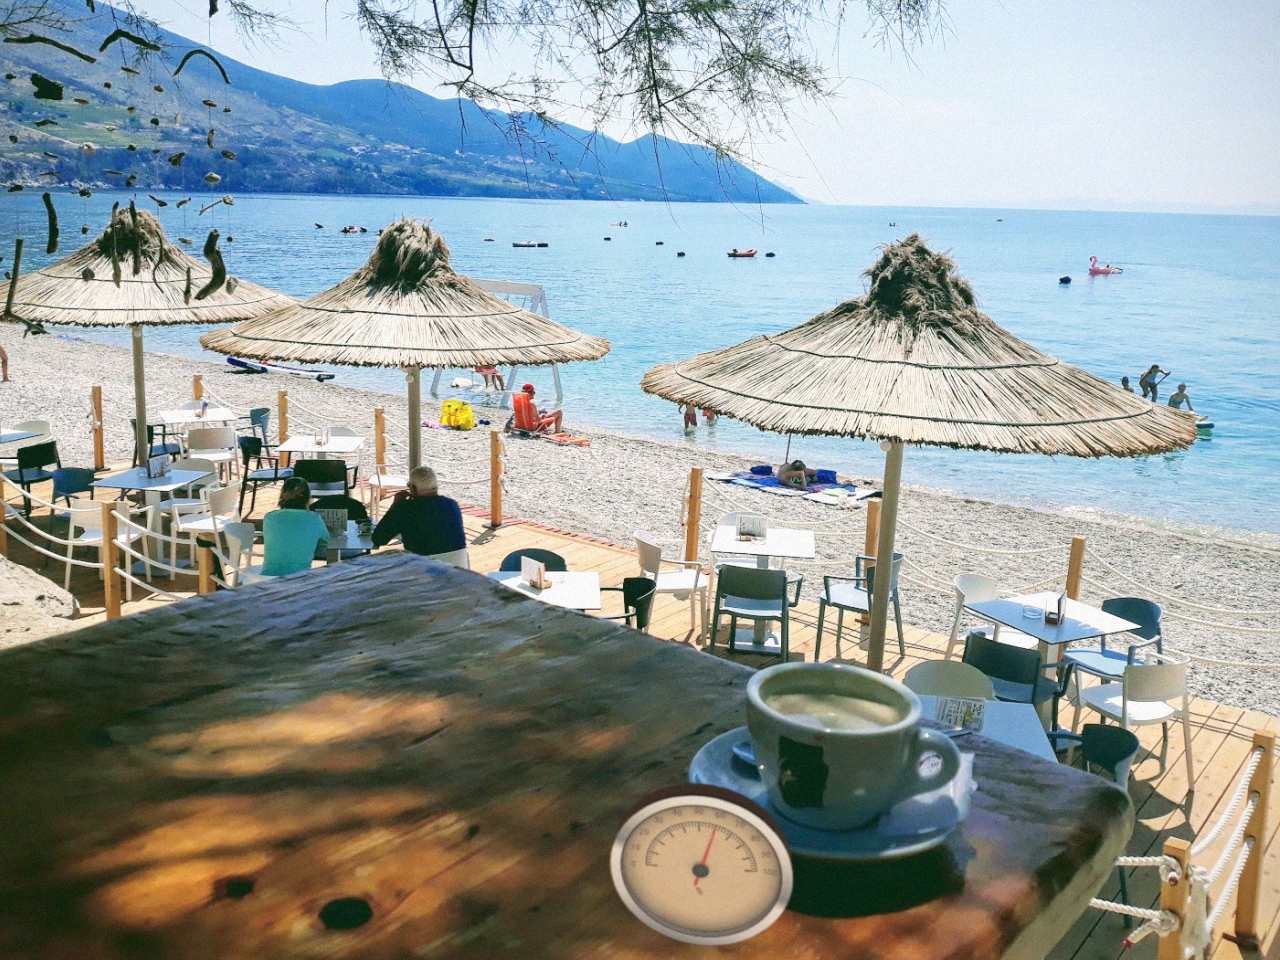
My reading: 60%
